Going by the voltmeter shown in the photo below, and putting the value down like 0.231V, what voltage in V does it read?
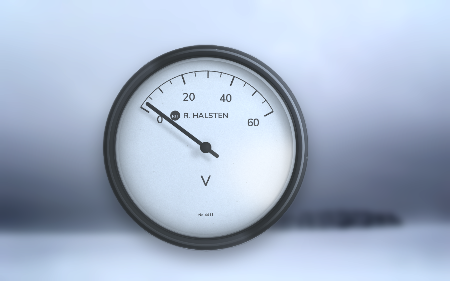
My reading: 2.5V
